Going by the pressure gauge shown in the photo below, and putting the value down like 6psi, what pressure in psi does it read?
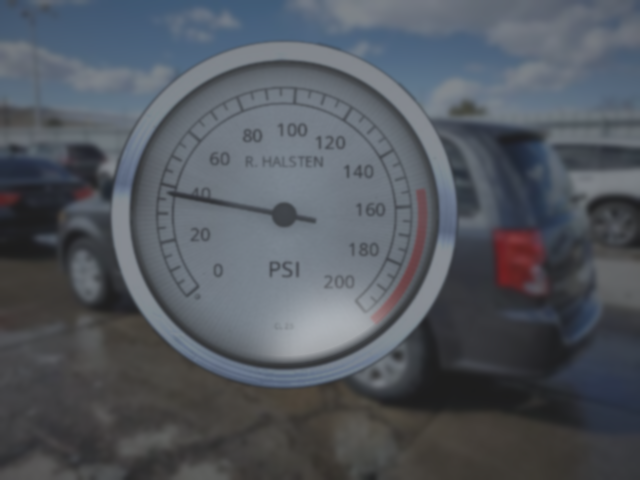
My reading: 37.5psi
